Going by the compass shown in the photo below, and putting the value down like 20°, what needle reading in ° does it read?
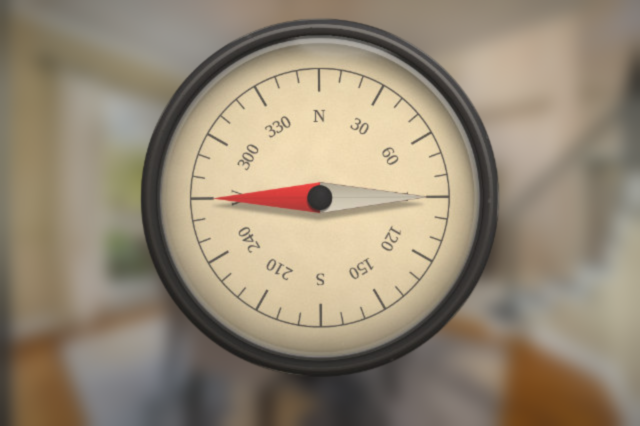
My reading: 270°
